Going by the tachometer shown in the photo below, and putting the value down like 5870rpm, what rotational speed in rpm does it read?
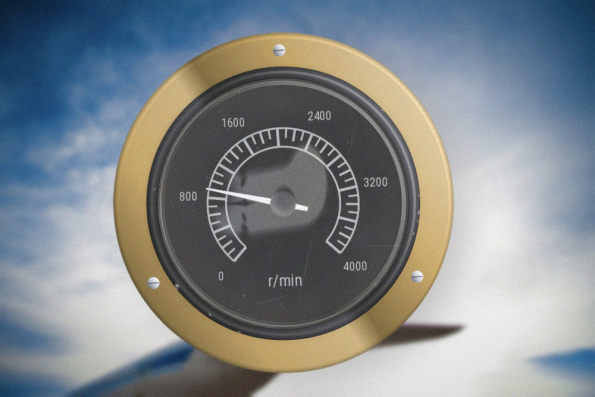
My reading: 900rpm
